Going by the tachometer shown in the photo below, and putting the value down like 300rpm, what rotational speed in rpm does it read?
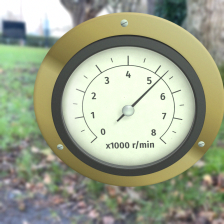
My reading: 5250rpm
